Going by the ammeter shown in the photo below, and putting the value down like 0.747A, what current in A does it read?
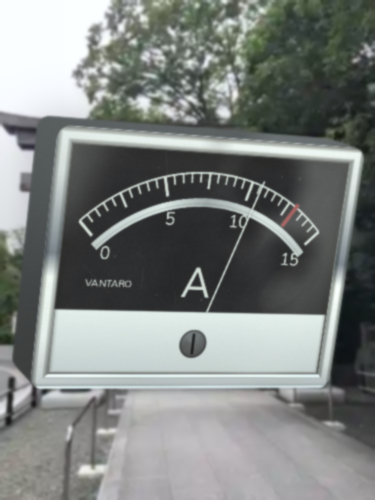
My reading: 10.5A
